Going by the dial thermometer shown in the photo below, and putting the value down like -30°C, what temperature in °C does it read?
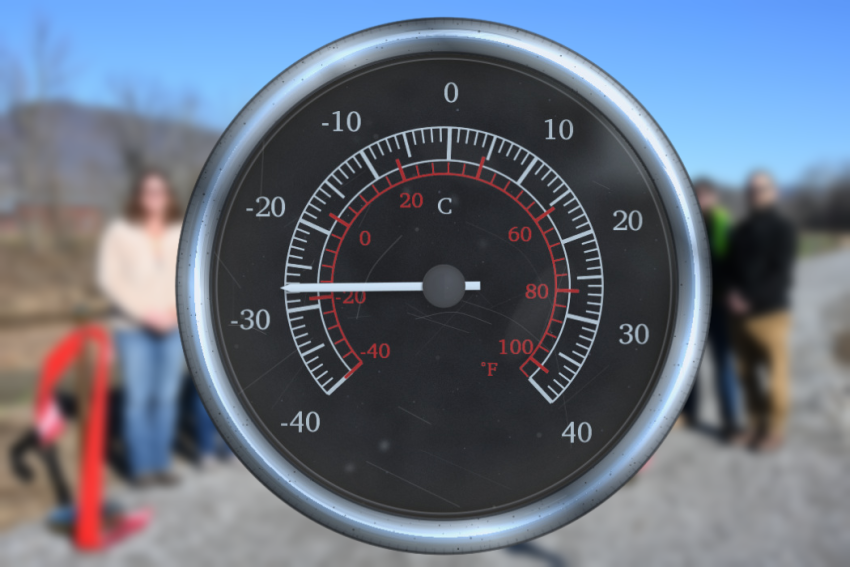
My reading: -27.5°C
